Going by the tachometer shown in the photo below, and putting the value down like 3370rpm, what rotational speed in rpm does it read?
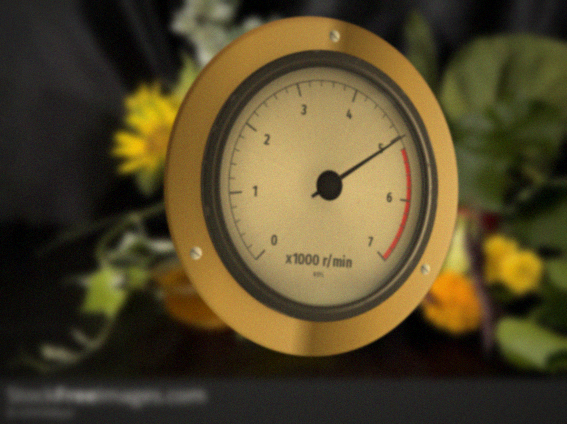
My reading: 5000rpm
